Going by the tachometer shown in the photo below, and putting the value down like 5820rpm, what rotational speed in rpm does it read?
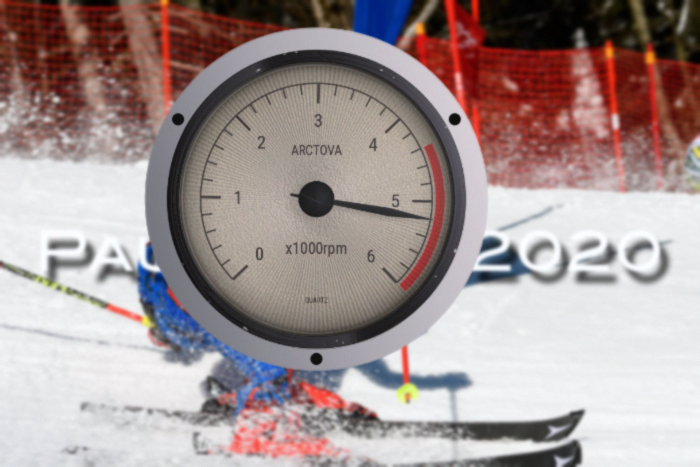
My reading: 5200rpm
